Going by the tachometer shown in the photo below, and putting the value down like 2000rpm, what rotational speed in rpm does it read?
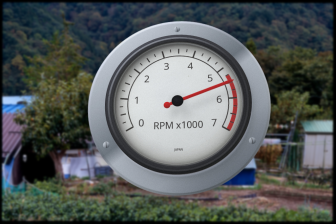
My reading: 5500rpm
